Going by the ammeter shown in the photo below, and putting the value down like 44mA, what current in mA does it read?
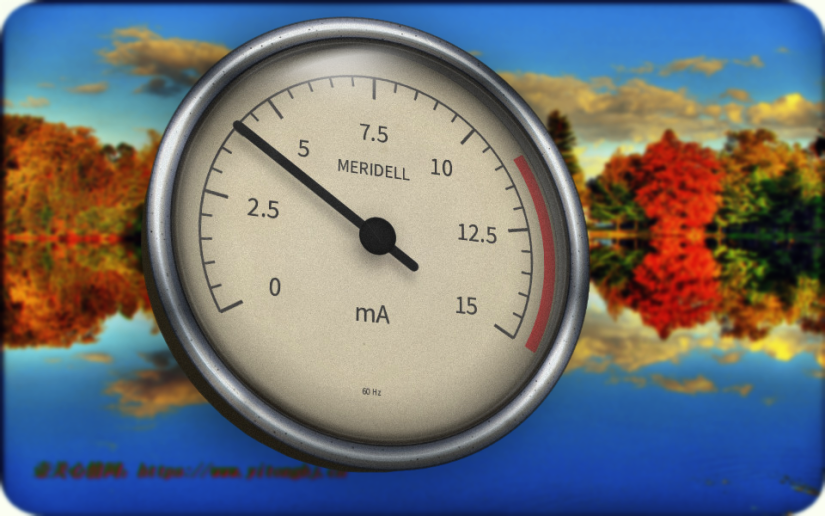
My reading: 4mA
